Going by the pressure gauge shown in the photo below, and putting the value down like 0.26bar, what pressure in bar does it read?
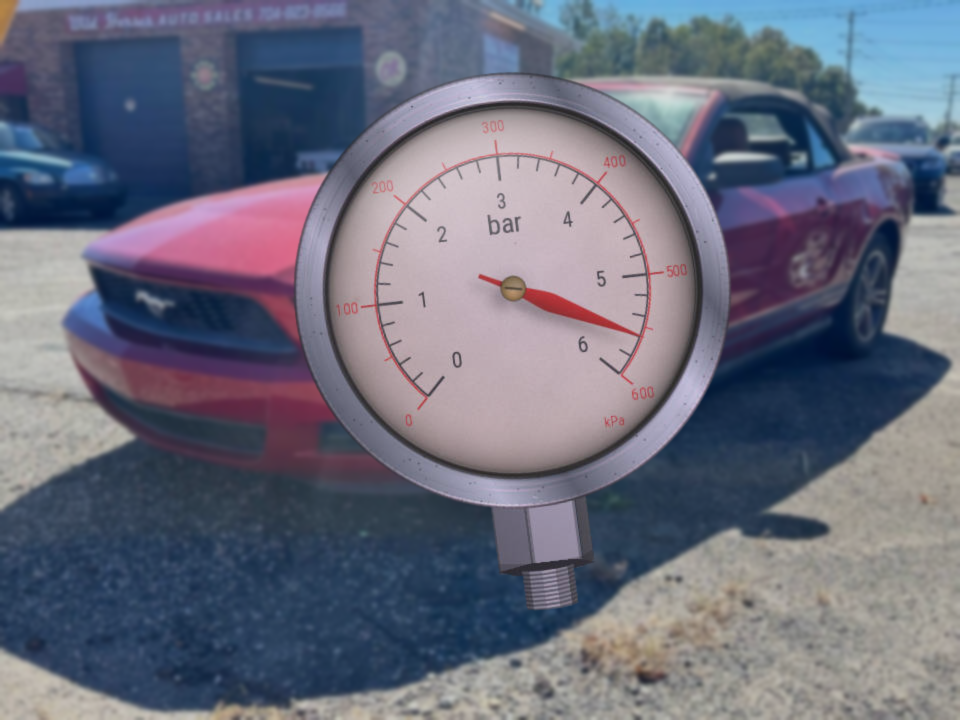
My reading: 5.6bar
